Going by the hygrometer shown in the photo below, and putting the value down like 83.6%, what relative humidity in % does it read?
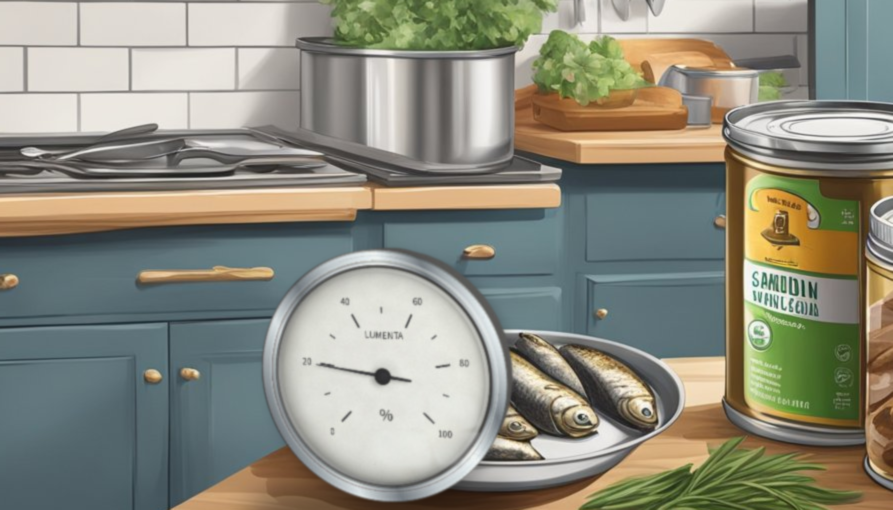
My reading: 20%
